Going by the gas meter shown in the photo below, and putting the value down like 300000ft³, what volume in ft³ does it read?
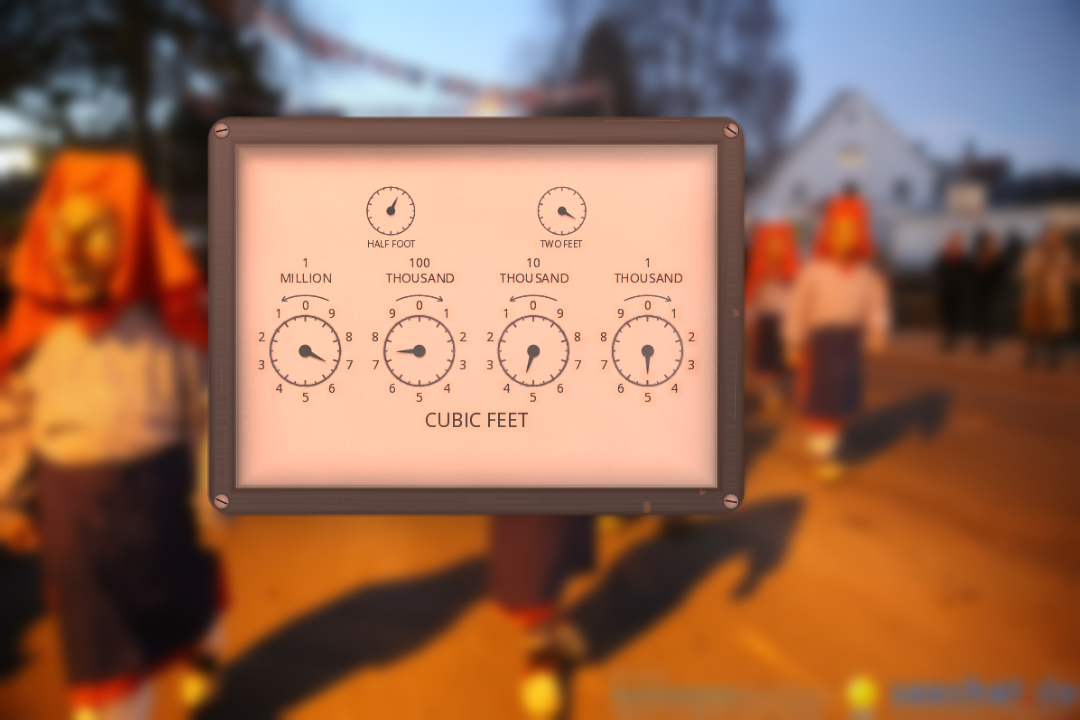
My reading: 674500ft³
